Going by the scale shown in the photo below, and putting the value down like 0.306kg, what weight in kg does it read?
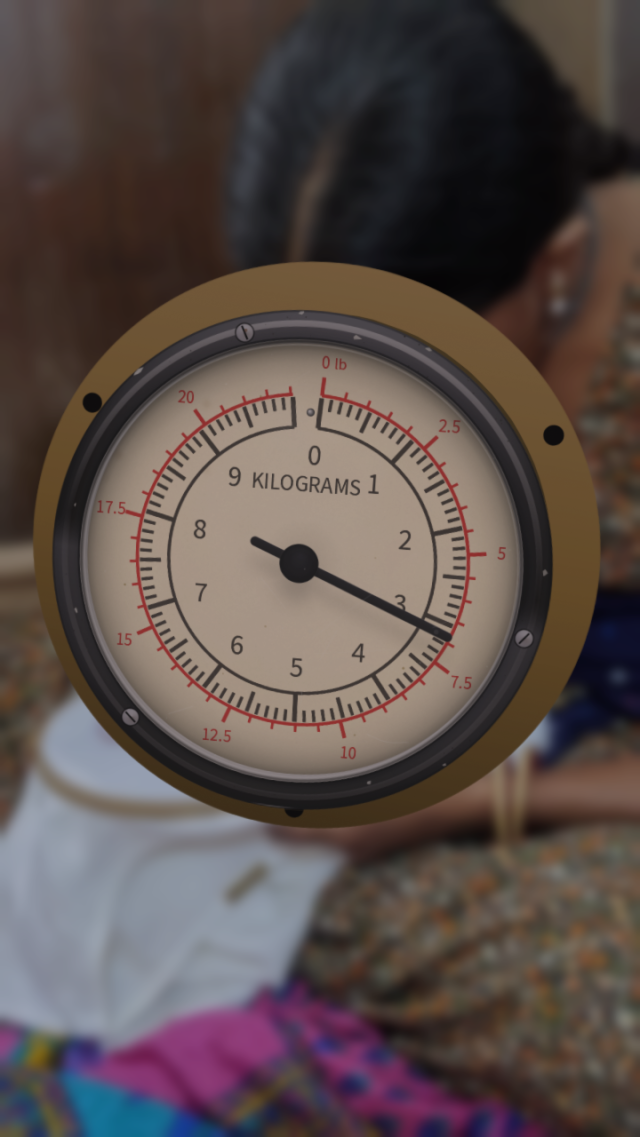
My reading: 3.1kg
